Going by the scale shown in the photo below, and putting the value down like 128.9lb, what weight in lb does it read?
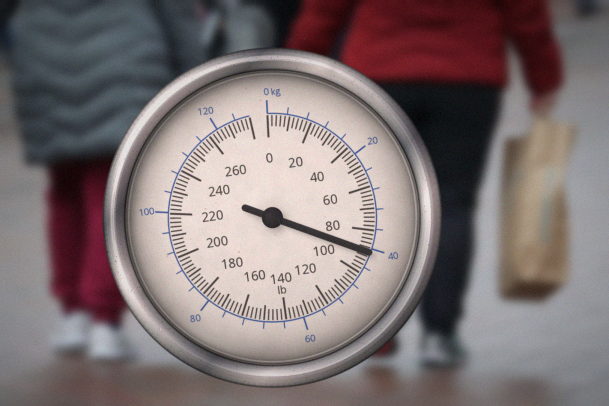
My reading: 90lb
